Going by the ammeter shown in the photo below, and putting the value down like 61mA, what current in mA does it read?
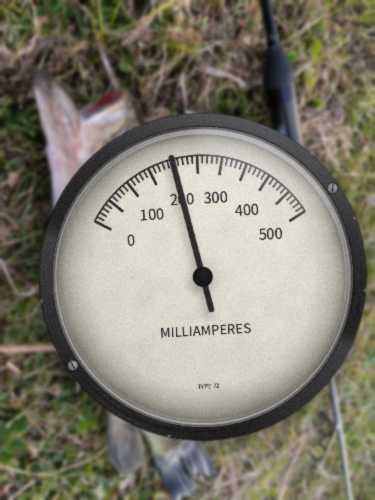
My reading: 200mA
